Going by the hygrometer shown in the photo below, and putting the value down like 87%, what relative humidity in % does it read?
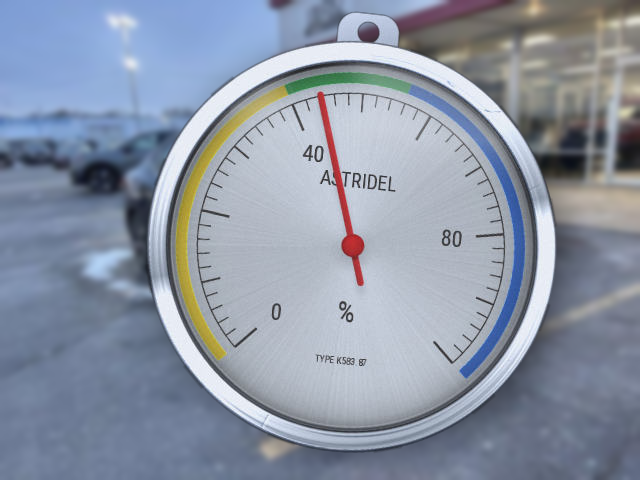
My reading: 44%
